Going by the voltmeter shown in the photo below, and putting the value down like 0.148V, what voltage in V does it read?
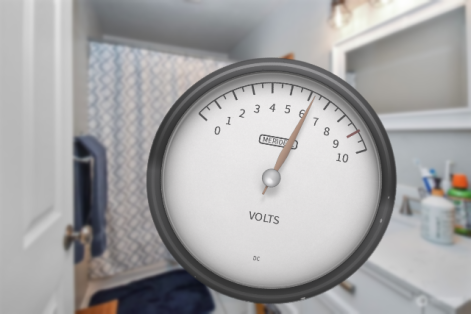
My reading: 6.25V
